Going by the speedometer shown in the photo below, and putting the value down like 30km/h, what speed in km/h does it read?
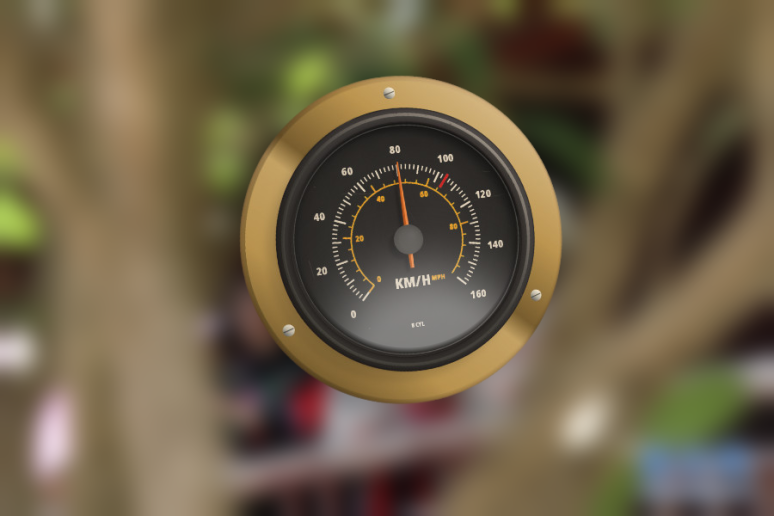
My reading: 80km/h
